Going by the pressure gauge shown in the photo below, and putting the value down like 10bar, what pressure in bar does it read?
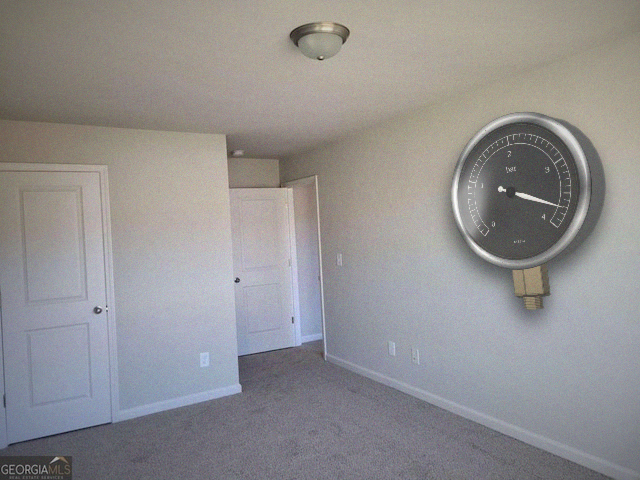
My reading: 3.7bar
